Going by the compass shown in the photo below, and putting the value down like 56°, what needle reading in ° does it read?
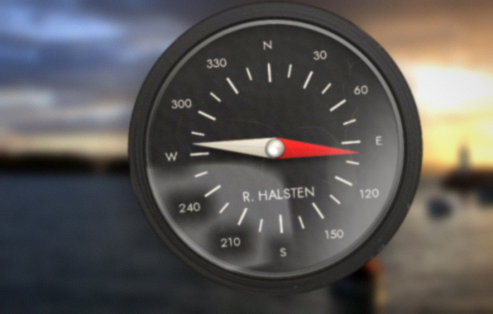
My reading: 97.5°
